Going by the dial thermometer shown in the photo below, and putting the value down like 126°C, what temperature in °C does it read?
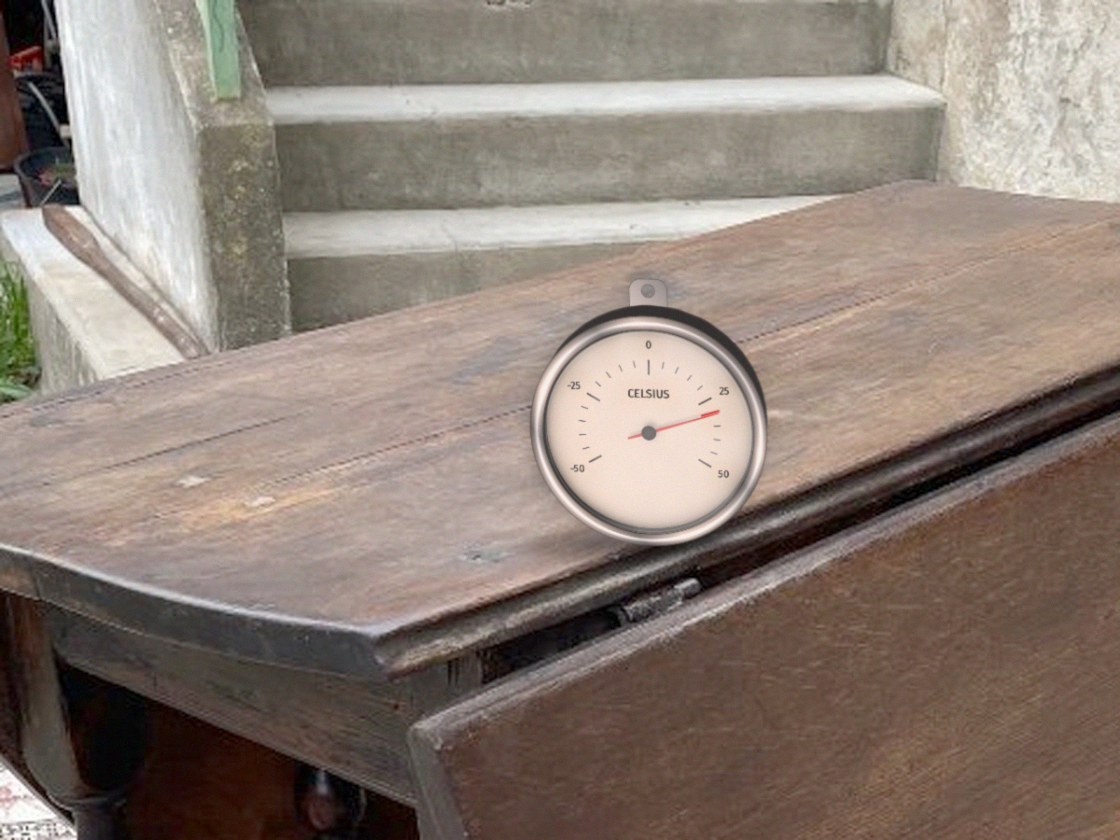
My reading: 30°C
